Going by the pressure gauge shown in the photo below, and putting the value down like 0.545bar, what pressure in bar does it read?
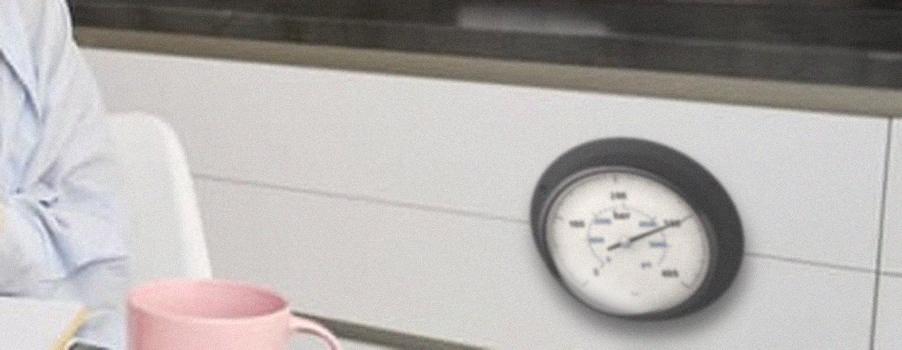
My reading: 300bar
